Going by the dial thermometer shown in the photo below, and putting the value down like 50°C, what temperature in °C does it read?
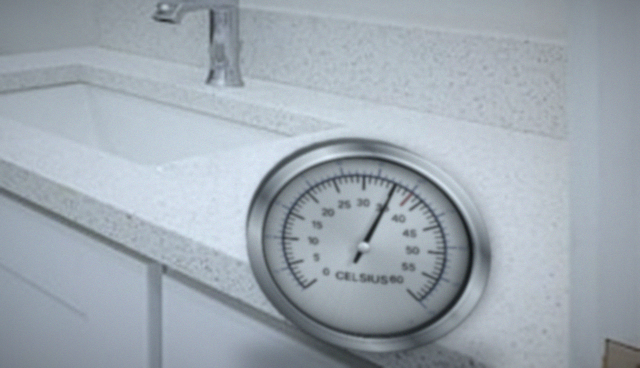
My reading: 35°C
